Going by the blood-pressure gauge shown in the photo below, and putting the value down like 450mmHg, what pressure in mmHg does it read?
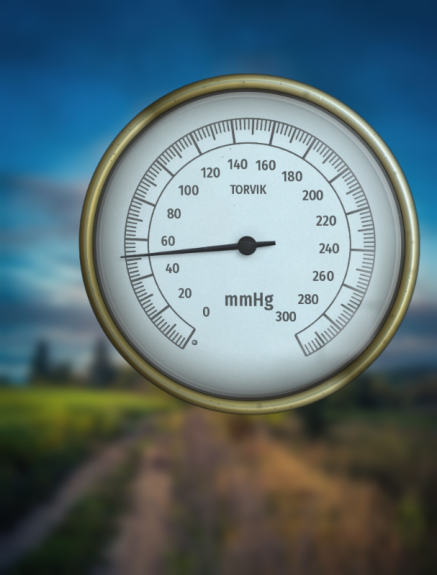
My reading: 52mmHg
